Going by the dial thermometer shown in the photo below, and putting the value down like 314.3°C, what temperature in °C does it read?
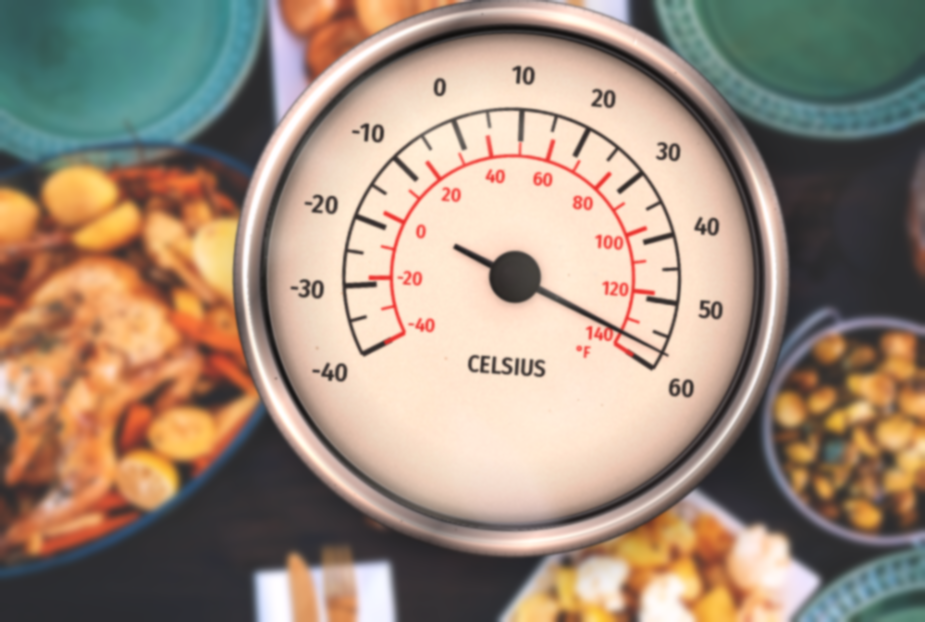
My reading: 57.5°C
